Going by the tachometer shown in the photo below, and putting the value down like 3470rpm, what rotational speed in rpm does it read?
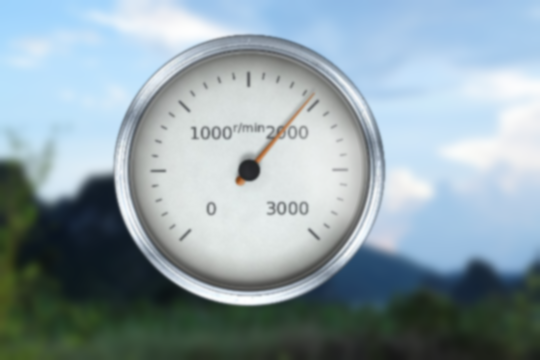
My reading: 1950rpm
